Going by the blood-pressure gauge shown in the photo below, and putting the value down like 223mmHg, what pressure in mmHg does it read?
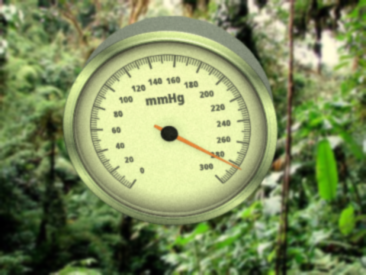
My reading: 280mmHg
